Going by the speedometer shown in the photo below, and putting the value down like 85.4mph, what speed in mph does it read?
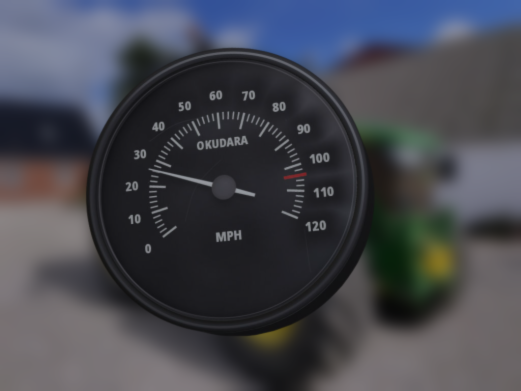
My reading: 26mph
